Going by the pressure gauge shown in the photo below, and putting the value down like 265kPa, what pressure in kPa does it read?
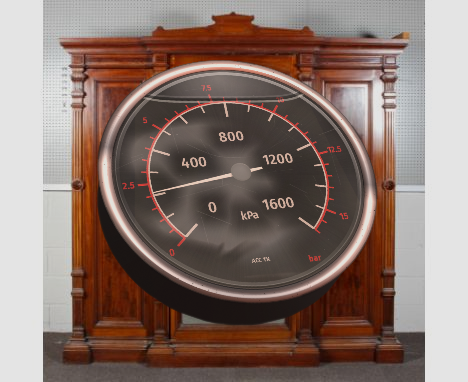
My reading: 200kPa
